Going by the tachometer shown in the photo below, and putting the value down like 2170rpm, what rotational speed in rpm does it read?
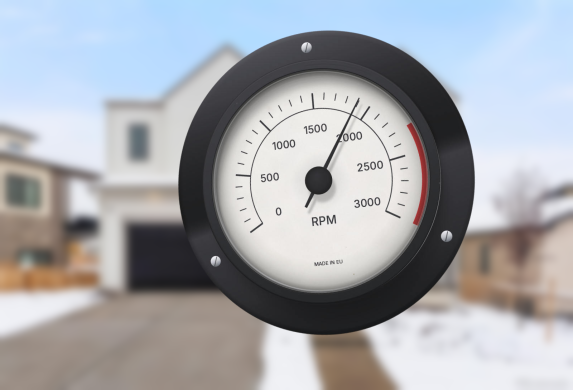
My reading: 1900rpm
